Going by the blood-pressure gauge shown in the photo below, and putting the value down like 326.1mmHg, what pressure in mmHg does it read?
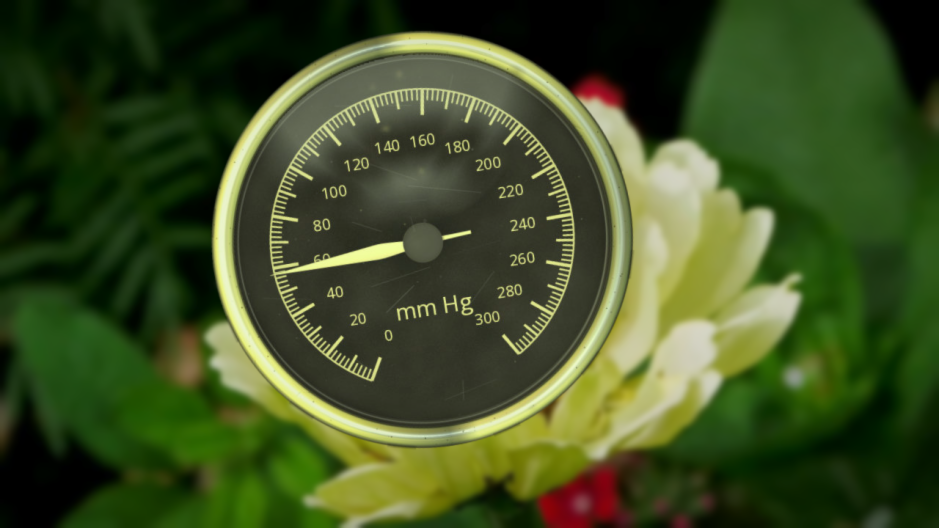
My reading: 58mmHg
